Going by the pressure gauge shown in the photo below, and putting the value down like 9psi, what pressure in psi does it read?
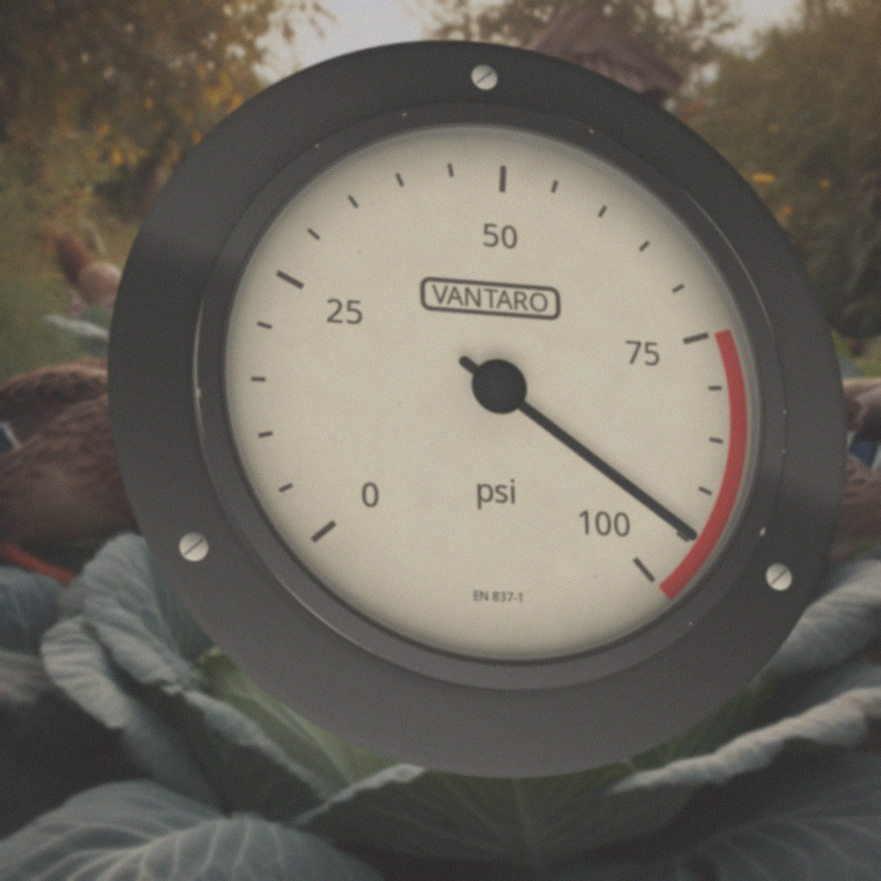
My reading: 95psi
